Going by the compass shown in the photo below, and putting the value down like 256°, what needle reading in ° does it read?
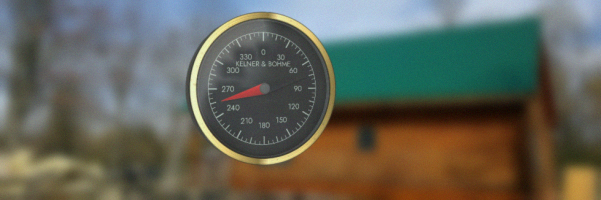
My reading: 255°
